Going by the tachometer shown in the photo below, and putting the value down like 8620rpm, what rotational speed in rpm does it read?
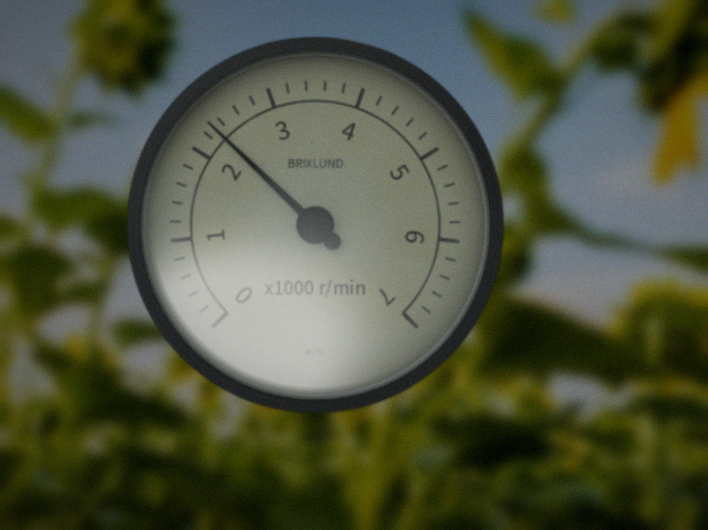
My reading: 2300rpm
